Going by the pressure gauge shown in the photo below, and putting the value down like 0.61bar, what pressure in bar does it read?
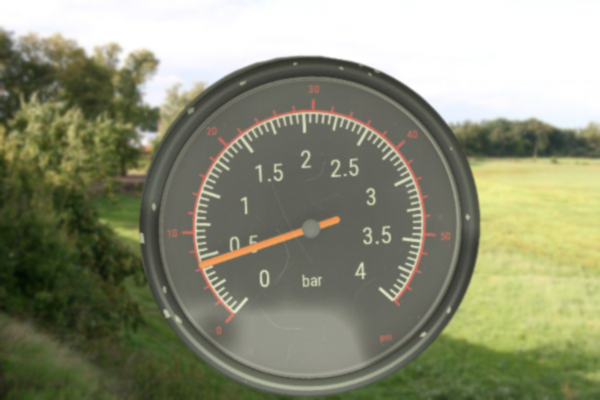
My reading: 0.45bar
